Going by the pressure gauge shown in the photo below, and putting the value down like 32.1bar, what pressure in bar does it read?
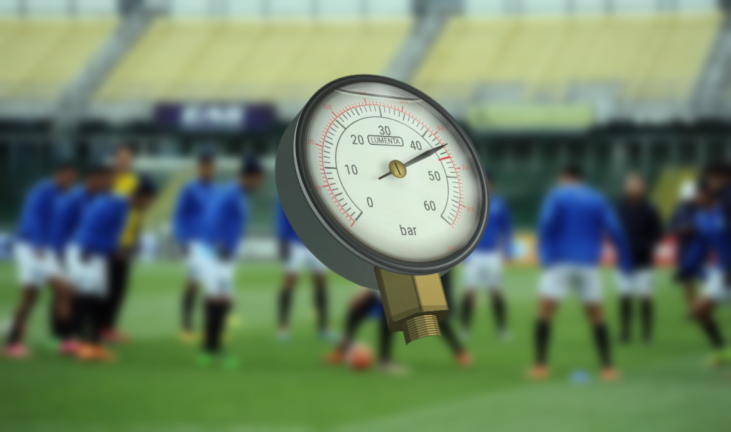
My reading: 44bar
